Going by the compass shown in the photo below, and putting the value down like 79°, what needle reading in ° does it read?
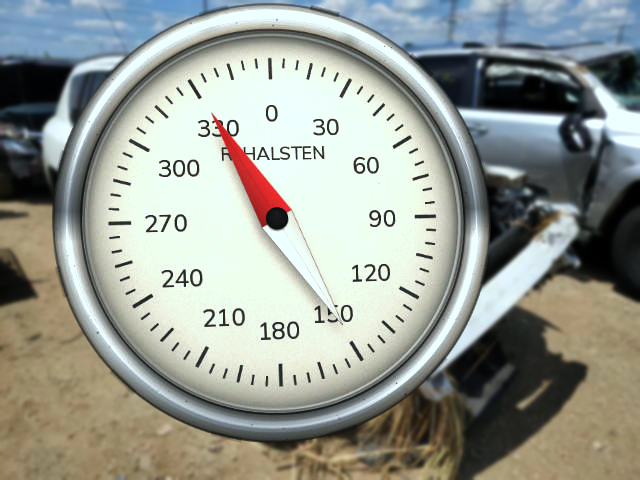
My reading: 330°
